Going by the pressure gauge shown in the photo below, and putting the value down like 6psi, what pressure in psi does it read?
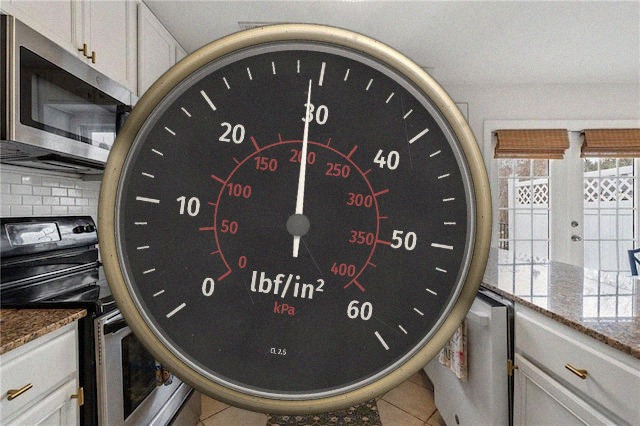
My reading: 29psi
